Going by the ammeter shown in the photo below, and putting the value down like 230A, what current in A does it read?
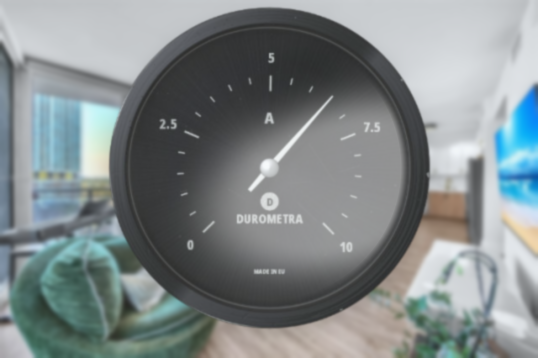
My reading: 6.5A
